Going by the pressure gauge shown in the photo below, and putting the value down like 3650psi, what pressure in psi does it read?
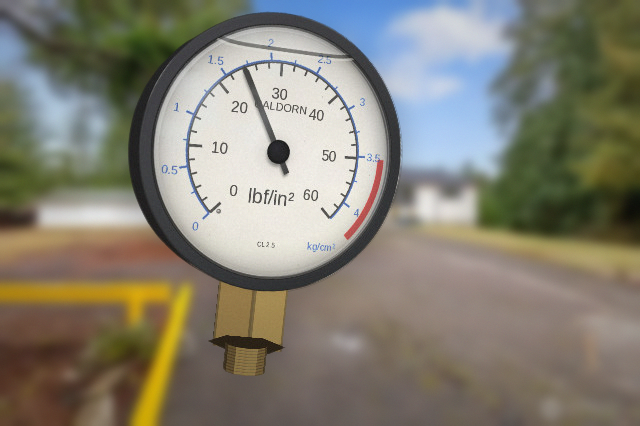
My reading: 24psi
